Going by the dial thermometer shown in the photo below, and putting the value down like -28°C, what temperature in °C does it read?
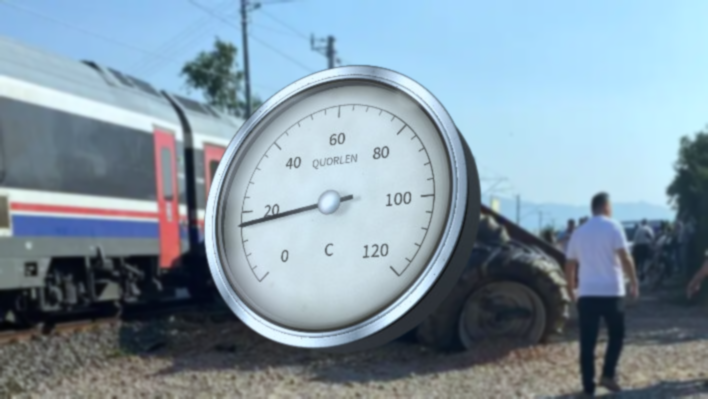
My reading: 16°C
